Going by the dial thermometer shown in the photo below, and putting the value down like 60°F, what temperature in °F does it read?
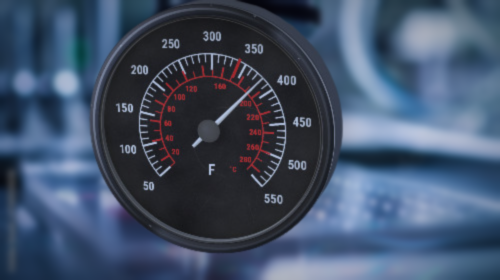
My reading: 380°F
